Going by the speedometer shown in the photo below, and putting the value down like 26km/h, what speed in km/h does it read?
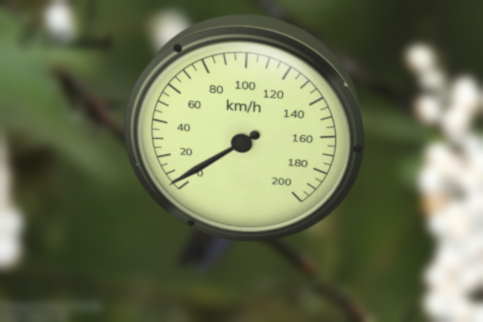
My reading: 5km/h
